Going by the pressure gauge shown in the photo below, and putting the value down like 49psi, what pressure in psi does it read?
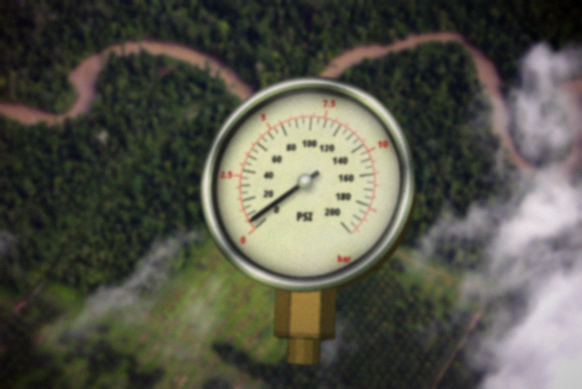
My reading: 5psi
